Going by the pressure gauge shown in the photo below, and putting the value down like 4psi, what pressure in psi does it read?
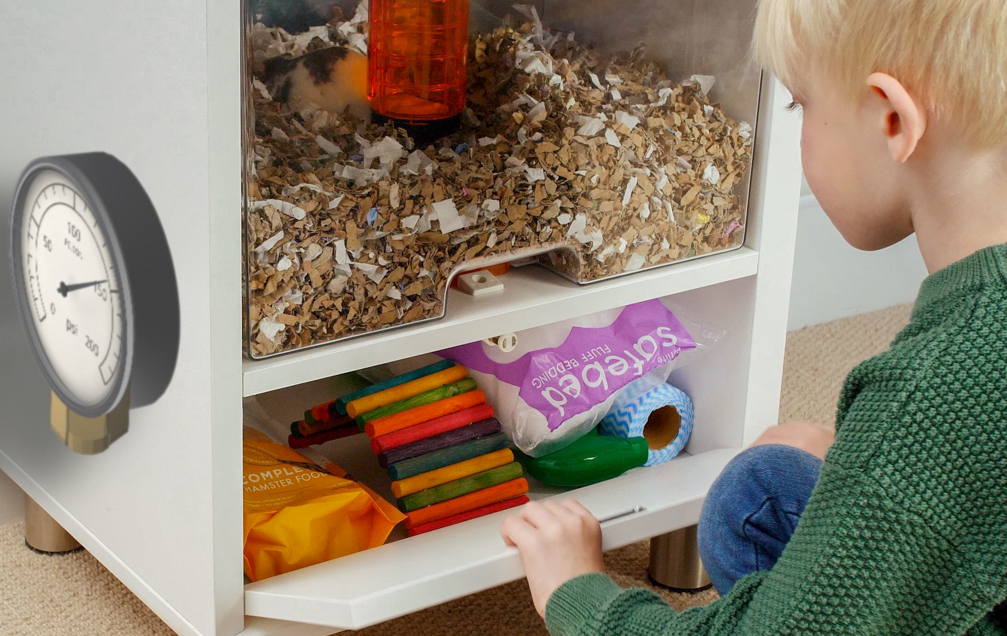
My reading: 145psi
